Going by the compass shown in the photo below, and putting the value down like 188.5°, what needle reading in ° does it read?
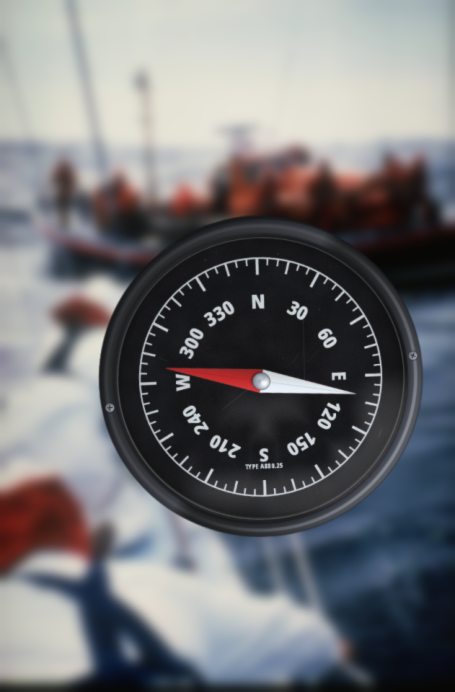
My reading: 280°
